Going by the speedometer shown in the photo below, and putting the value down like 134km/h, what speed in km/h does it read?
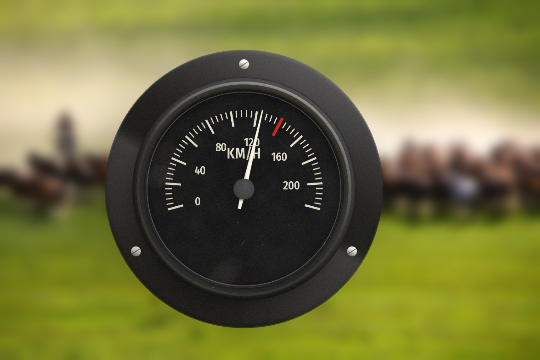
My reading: 124km/h
